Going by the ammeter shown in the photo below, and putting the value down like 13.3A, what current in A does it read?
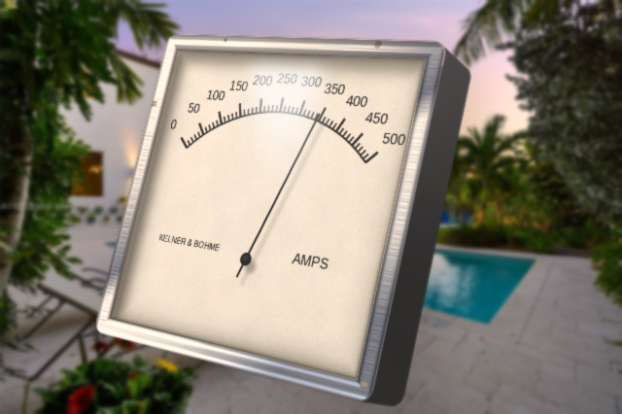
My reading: 350A
